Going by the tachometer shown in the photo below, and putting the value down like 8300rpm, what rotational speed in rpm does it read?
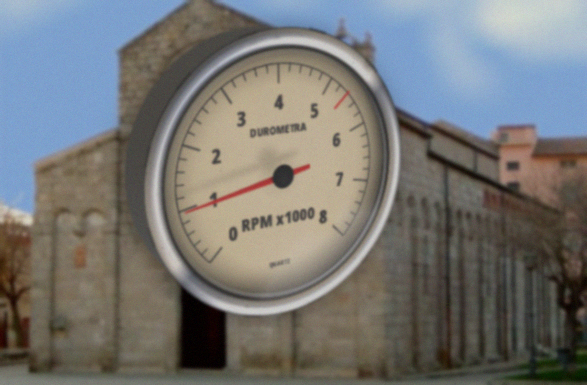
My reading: 1000rpm
